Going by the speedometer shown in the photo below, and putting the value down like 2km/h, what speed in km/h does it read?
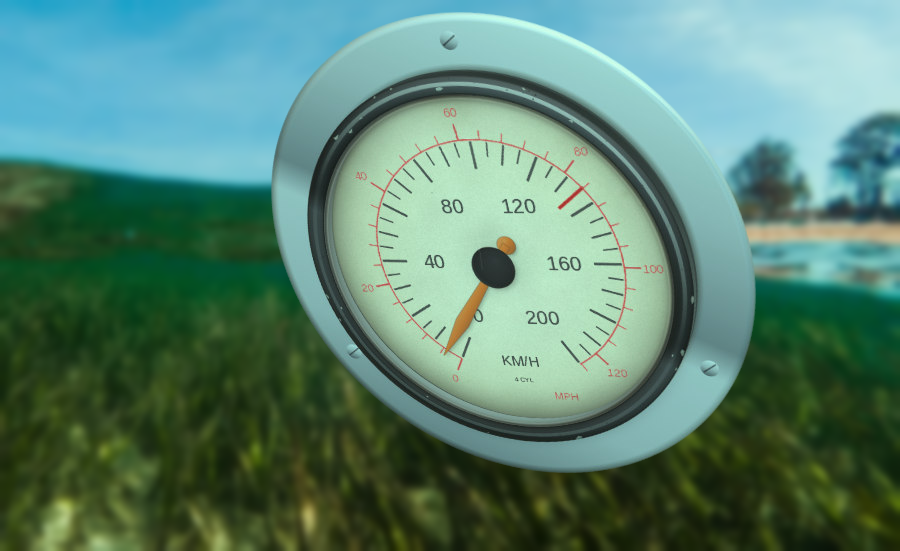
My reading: 5km/h
